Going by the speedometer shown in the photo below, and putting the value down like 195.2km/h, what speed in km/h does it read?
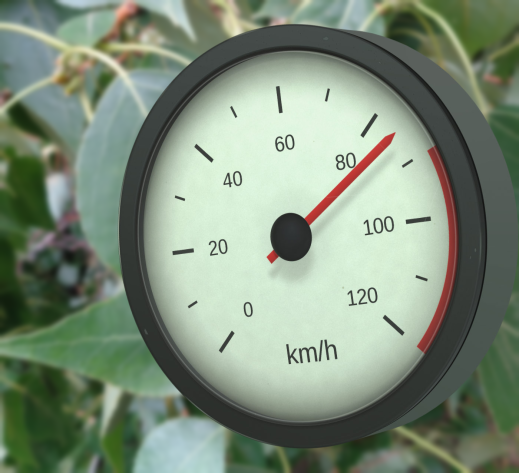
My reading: 85km/h
